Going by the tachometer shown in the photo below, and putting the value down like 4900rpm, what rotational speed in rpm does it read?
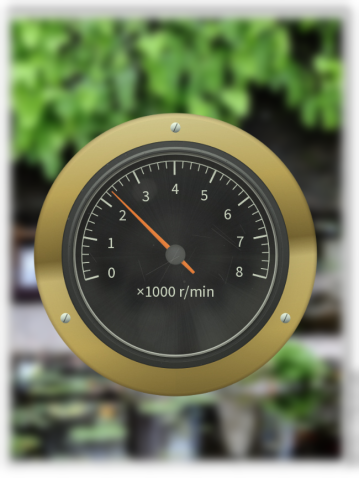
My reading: 2300rpm
